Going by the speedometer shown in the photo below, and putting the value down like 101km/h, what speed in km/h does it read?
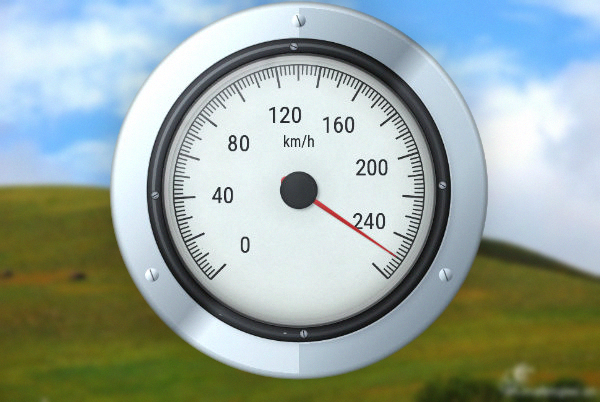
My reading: 250km/h
